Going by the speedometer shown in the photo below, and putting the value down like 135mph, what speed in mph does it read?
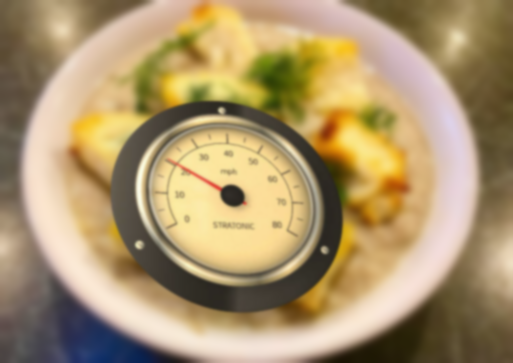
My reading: 20mph
